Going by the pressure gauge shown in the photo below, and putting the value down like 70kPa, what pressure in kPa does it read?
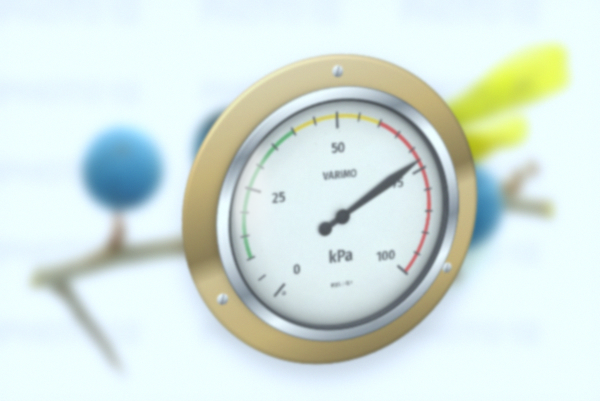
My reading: 72.5kPa
